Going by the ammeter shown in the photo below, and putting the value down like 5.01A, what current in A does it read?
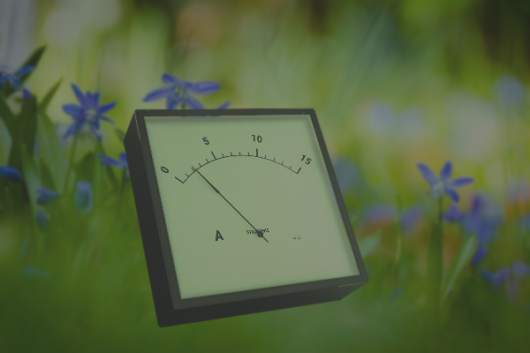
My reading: 2A
